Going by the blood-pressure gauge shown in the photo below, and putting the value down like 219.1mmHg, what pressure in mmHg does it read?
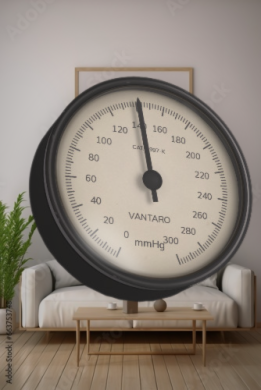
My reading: 140mmHg
